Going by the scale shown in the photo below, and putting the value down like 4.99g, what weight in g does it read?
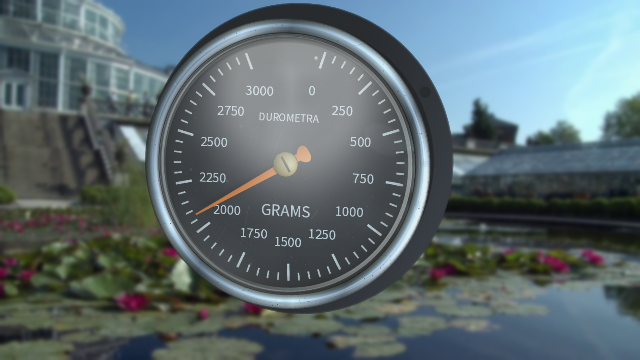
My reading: 2075g
